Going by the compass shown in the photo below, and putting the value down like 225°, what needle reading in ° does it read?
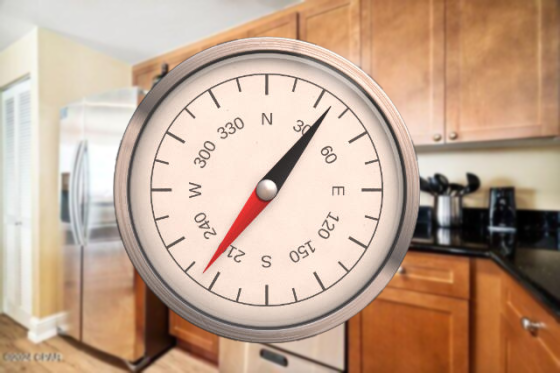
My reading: 217.5°
